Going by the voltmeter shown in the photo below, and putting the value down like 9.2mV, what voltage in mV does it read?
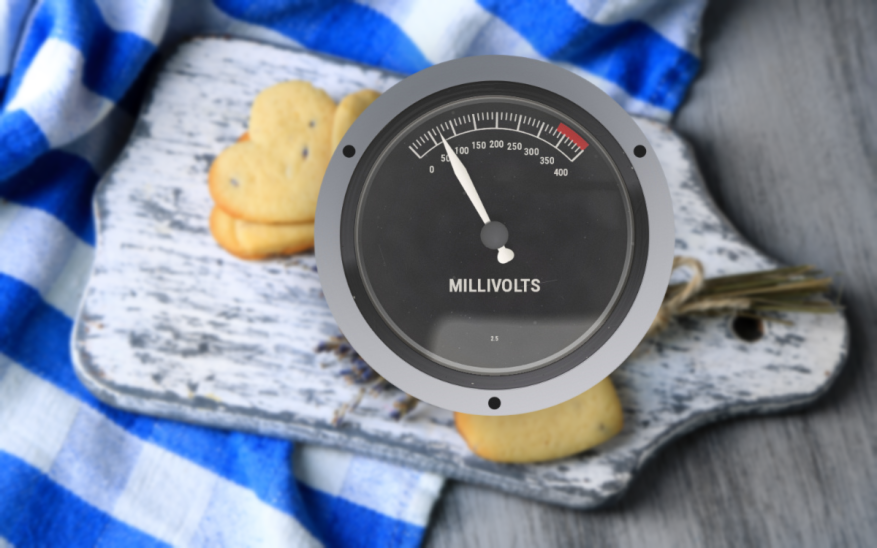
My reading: 70mV
